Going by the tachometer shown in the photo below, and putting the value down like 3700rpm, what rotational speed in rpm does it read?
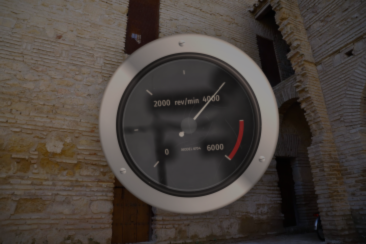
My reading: 4000rpm
